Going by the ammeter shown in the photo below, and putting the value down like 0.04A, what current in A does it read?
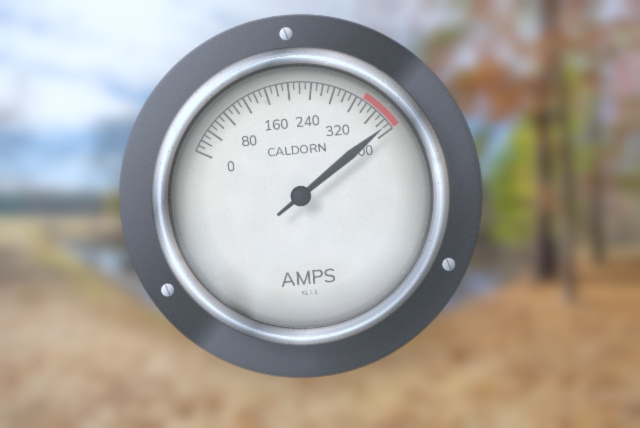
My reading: 390A
